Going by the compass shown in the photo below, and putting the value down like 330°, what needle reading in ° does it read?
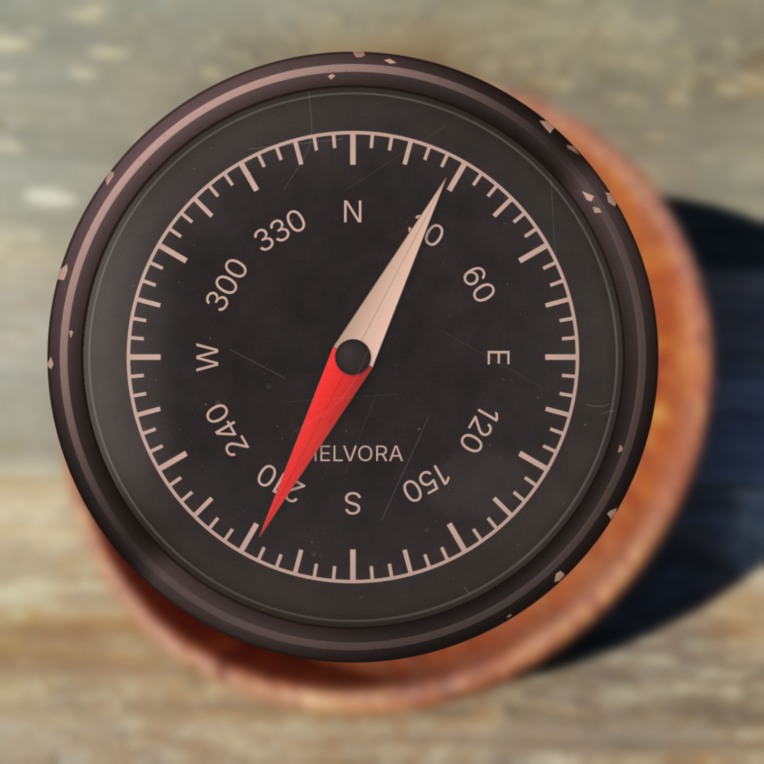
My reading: 207.5°
